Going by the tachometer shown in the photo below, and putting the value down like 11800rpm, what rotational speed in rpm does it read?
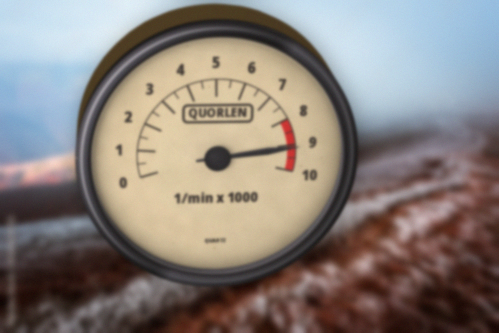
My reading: 9000rpm
